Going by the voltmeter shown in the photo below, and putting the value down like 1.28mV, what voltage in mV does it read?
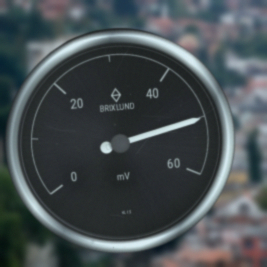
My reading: 50mV
